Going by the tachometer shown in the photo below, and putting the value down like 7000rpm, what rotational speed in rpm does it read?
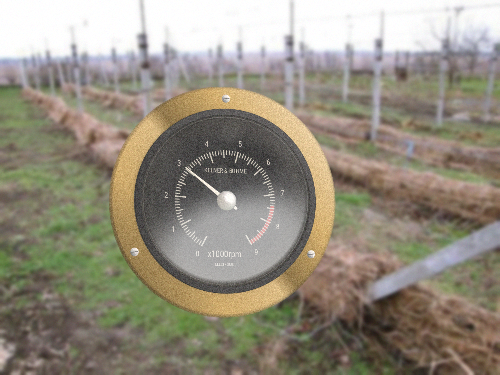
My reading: 3000rpm
